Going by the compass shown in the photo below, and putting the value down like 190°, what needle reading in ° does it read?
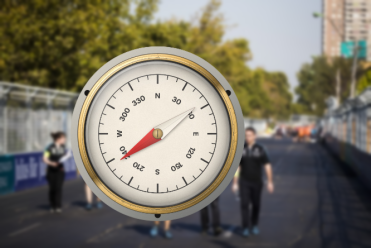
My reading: 235°
